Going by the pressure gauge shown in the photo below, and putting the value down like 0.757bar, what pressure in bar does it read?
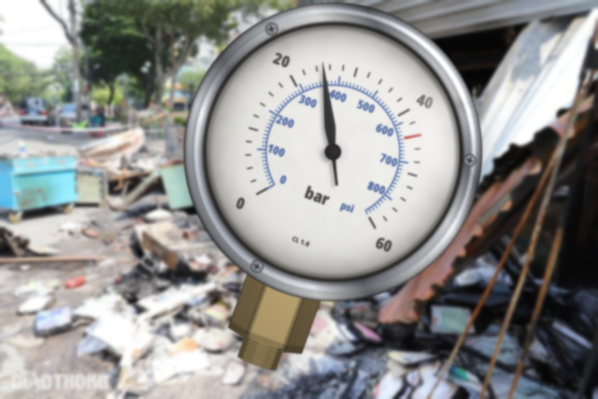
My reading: 25bar
